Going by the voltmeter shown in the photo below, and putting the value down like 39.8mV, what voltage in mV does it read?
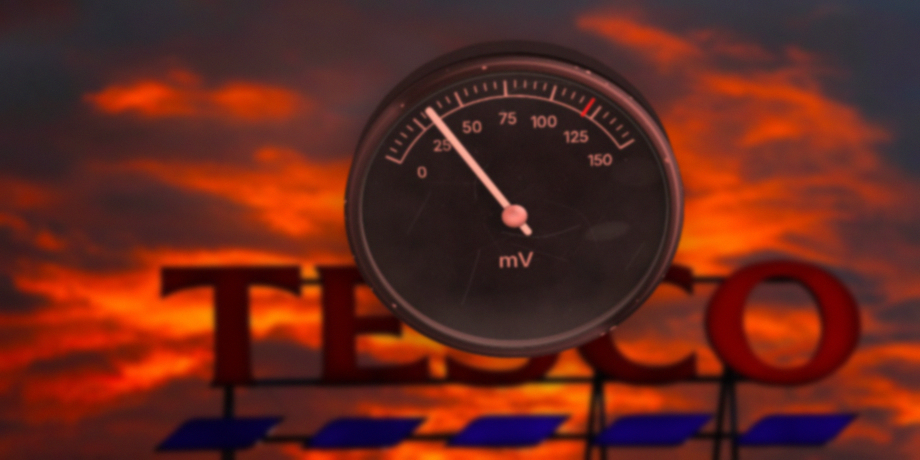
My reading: 35mV
